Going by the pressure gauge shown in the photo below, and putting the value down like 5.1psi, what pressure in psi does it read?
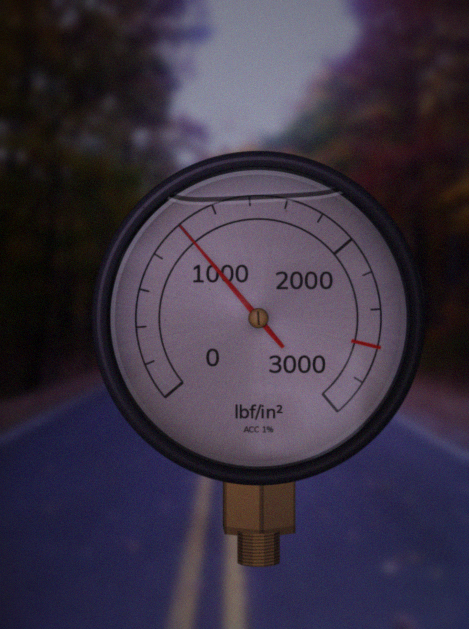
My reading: 1000psi
